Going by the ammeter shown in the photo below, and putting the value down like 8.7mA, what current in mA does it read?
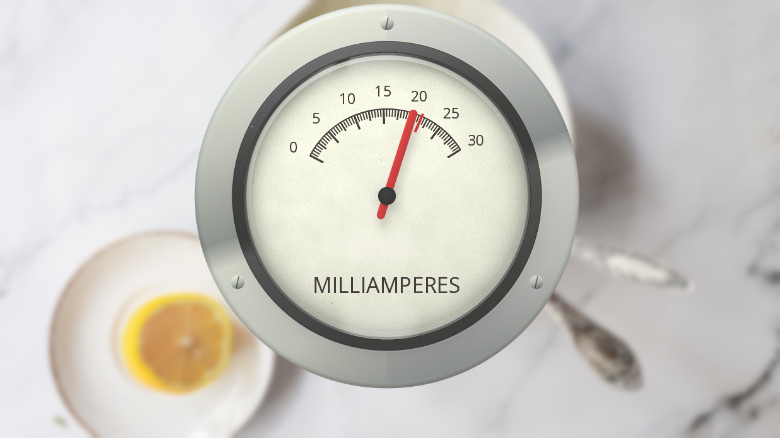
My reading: 20mA
